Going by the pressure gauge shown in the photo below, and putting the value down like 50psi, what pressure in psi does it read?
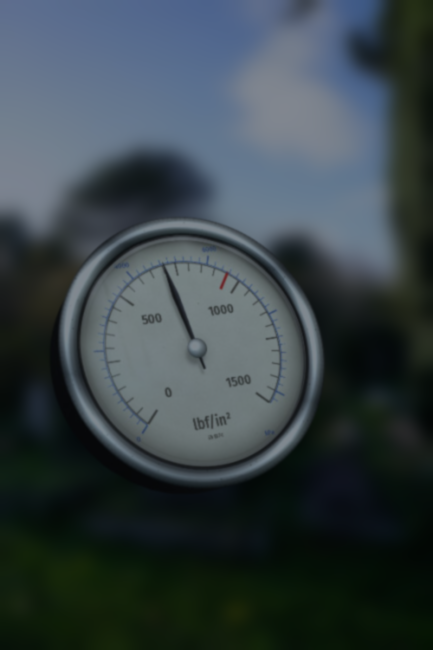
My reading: 700psi
